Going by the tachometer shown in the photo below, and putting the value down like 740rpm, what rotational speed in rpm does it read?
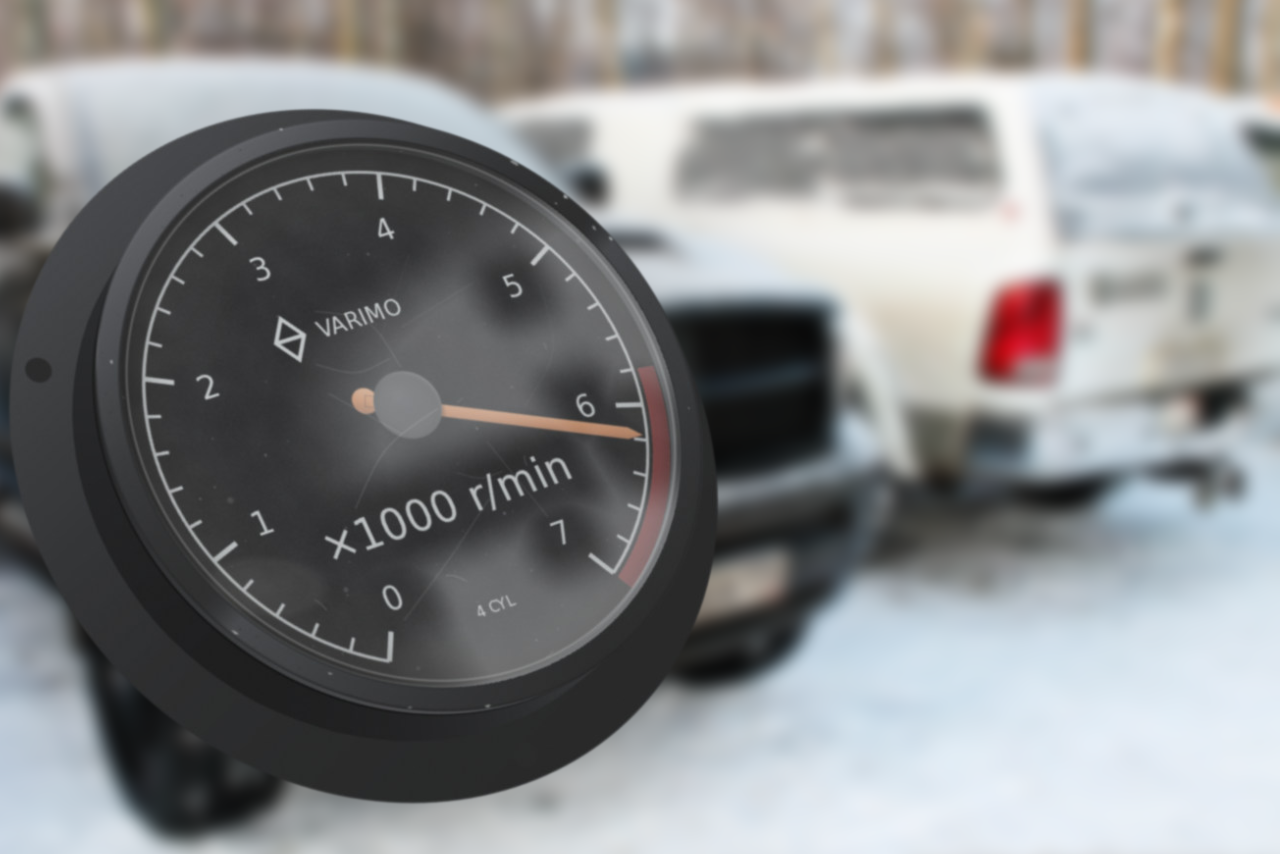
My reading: 6200rpm
